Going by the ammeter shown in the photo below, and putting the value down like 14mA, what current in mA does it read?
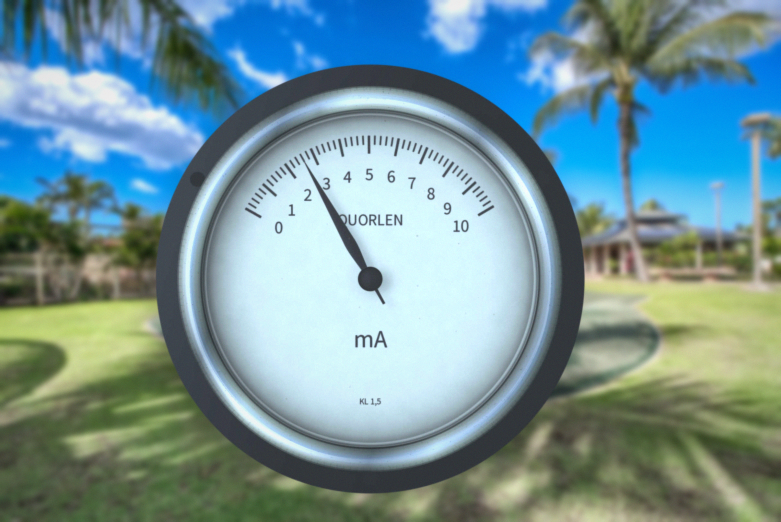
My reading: 2.6mA
